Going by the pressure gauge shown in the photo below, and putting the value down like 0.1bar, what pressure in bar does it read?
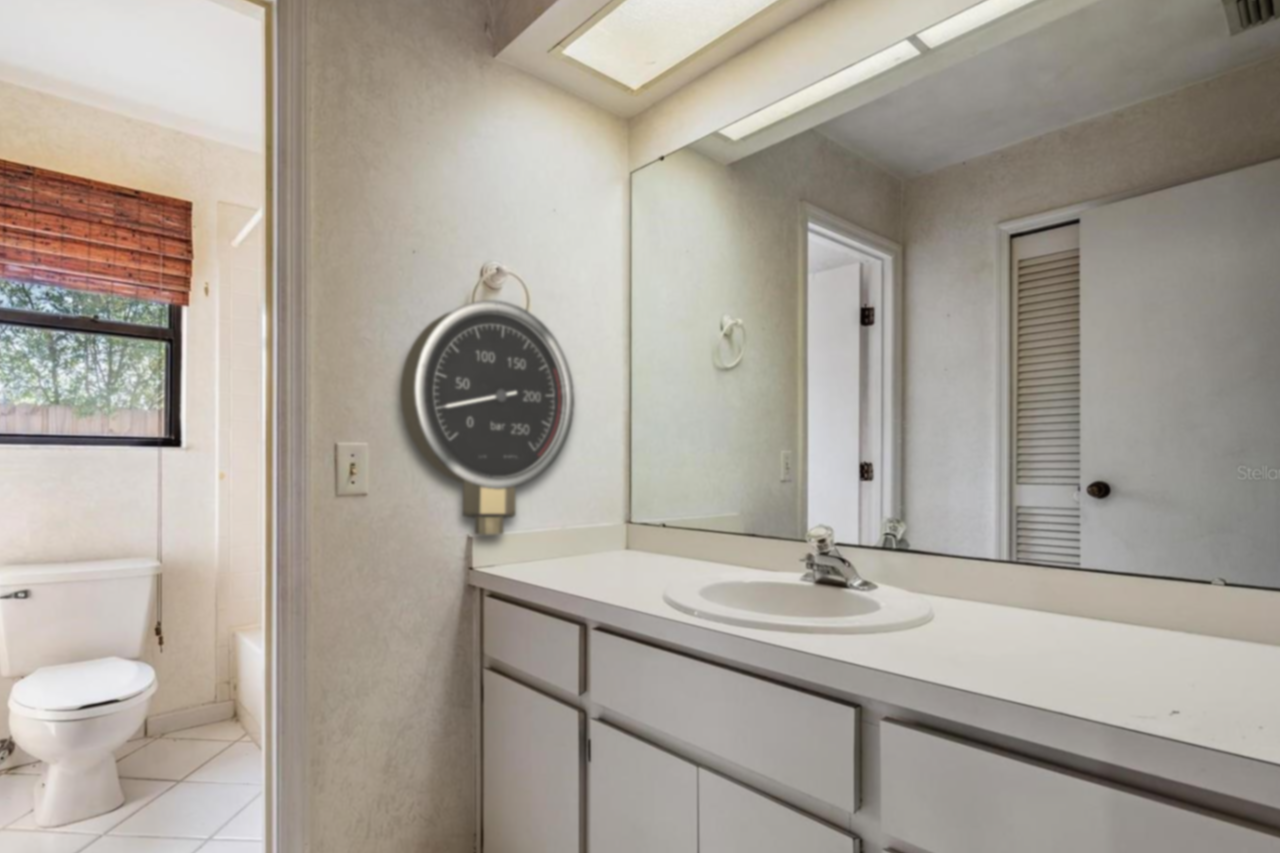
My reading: 25bar
